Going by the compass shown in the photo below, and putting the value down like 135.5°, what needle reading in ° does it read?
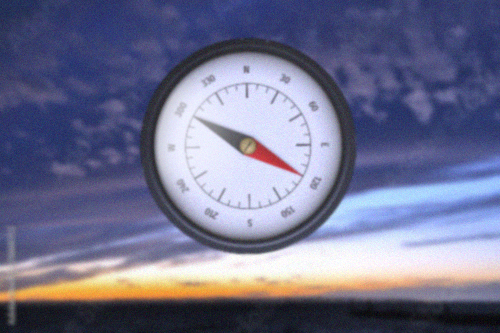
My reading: 120°
